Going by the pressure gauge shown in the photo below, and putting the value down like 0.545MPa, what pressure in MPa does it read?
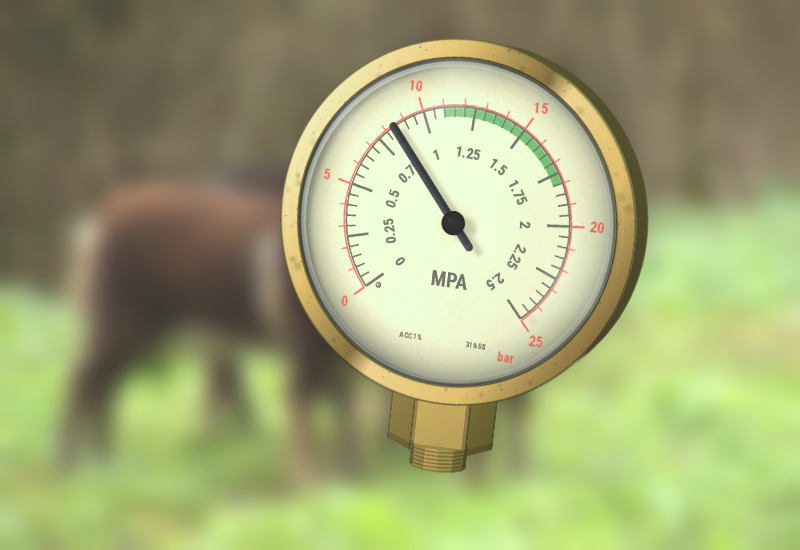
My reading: 0.85MPa
